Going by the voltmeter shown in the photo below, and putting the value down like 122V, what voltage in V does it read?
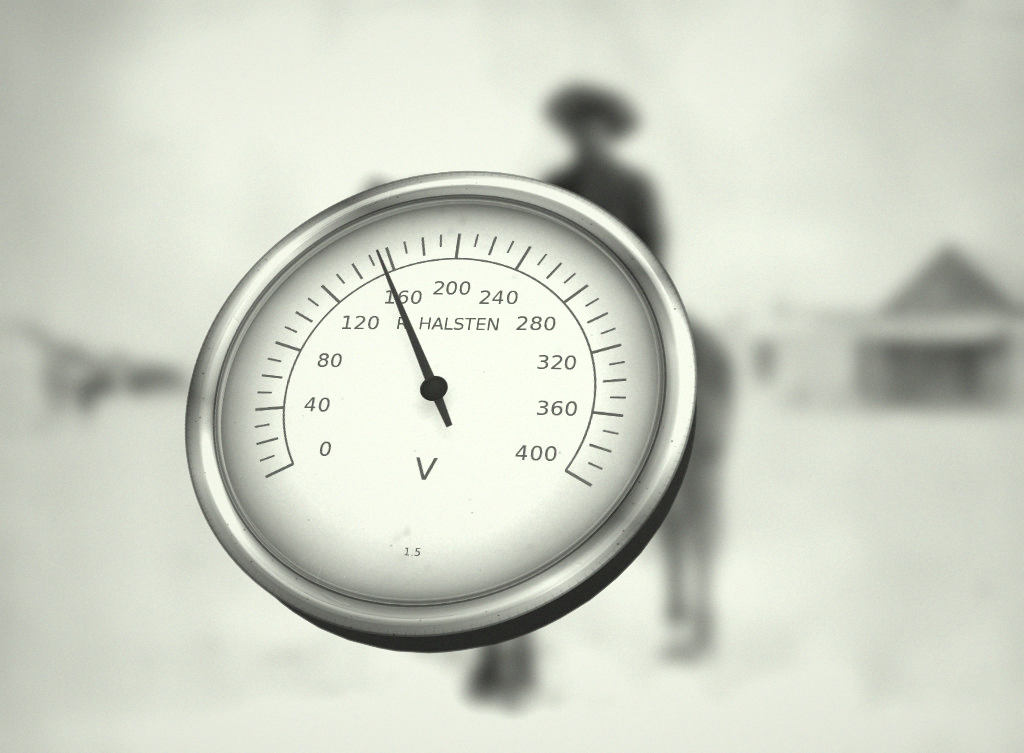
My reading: 155V
